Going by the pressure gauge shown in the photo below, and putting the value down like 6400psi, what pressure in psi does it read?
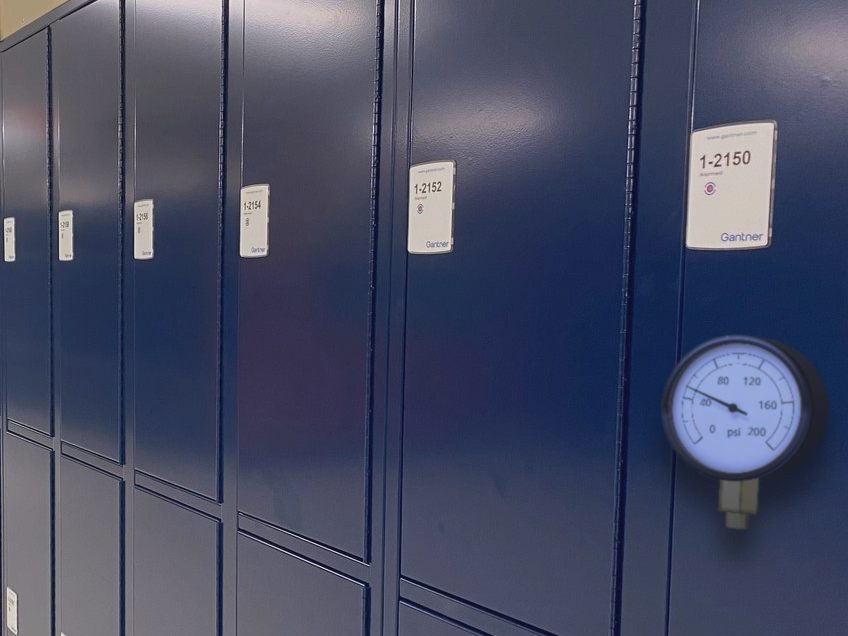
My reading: 50psi
